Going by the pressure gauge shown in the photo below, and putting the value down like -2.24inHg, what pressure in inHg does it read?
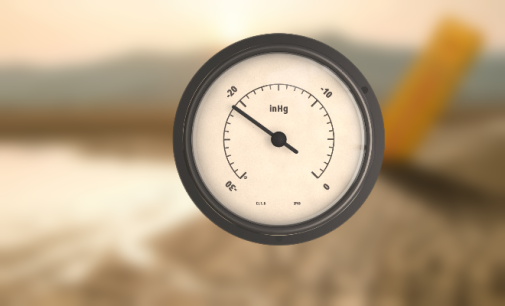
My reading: -21inHg
